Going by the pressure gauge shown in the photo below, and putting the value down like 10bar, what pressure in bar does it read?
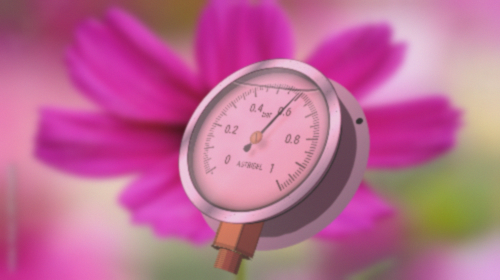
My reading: 0.6bar
